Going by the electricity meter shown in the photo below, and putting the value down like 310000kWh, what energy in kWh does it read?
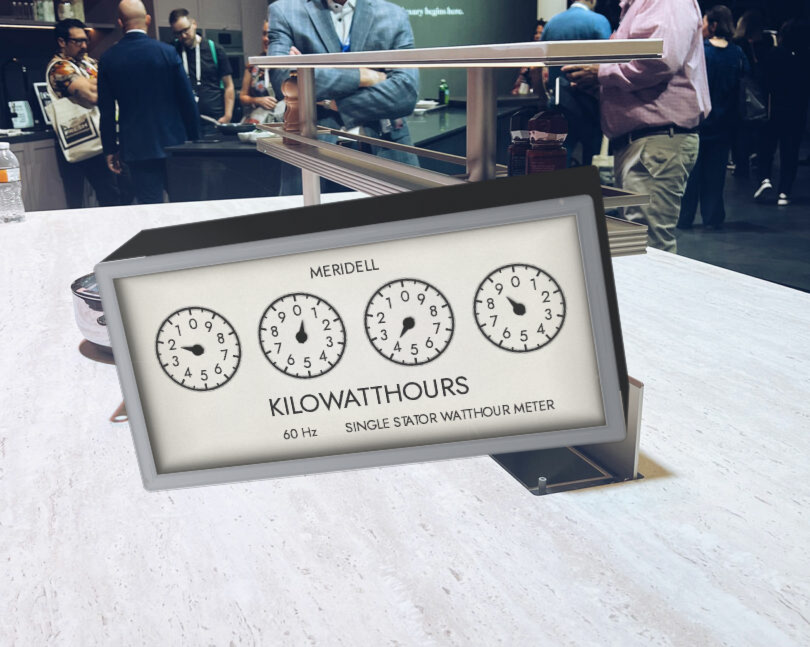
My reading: 2039kWh
